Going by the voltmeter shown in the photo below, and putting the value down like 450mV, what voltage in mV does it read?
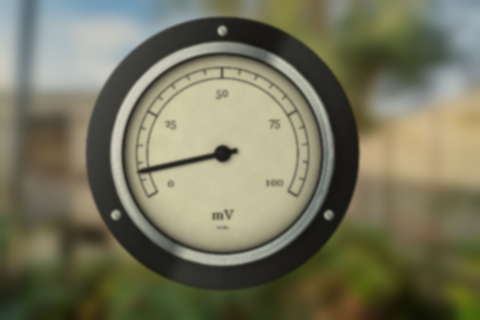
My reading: 7.5mV
